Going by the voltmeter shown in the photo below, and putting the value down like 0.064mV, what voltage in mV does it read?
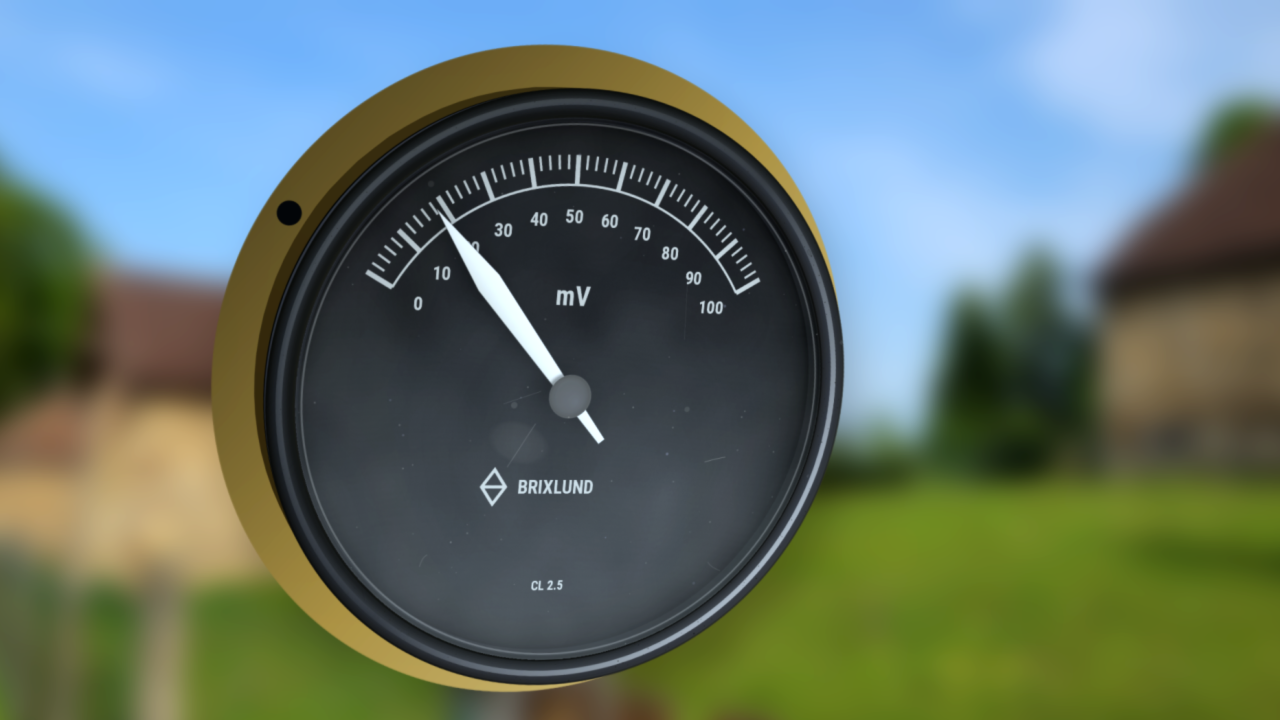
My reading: 18mV
